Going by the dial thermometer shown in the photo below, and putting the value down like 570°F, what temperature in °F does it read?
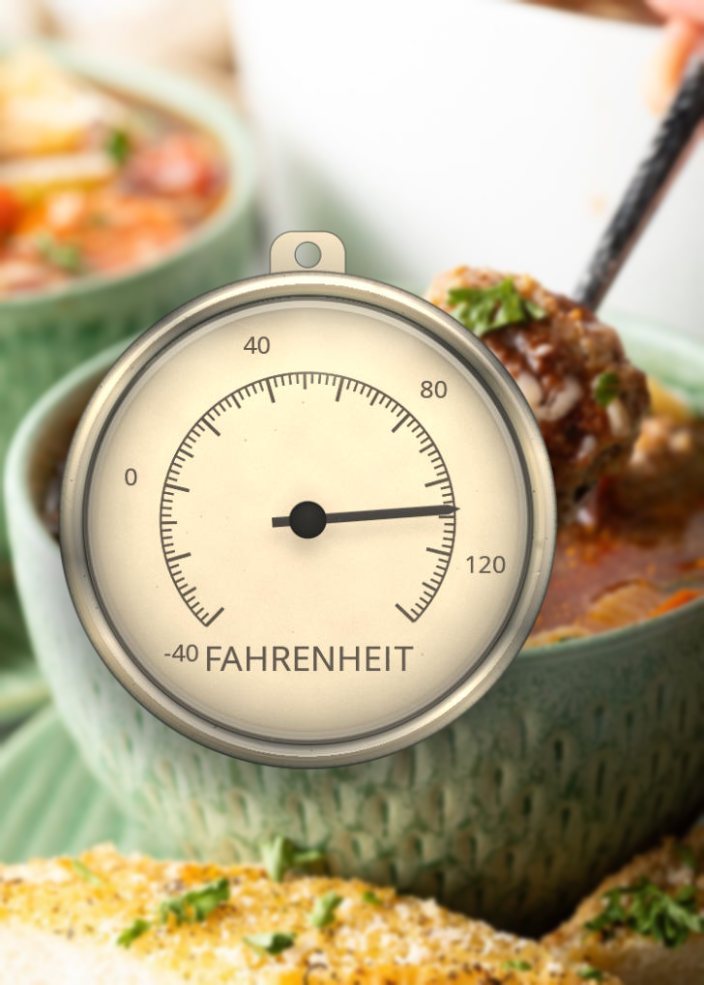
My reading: 108°F
